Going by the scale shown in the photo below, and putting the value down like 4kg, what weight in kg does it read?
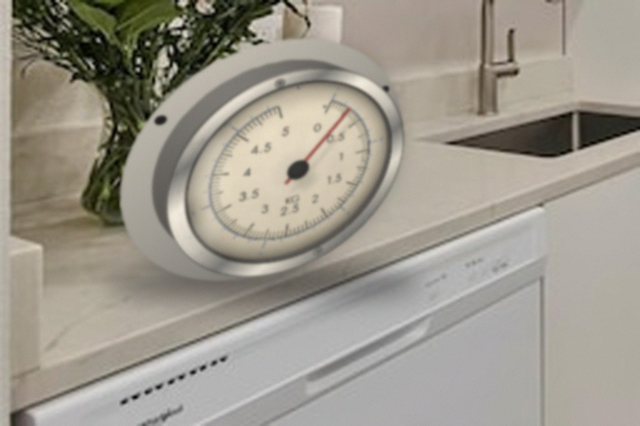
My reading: 0.25kg
